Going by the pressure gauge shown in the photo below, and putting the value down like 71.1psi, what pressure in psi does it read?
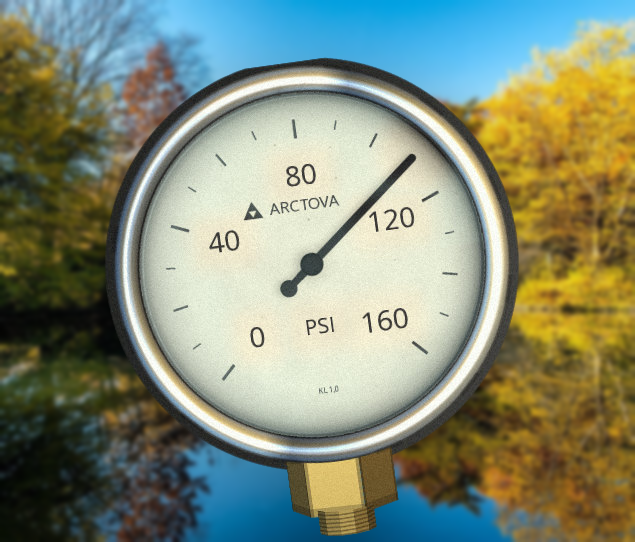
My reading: 110psi
